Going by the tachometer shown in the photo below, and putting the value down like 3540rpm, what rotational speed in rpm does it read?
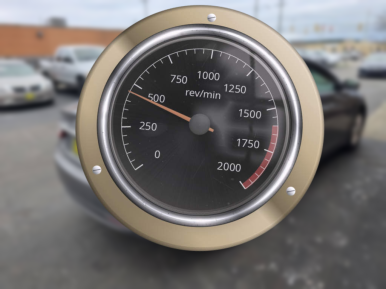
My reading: 450rpm
